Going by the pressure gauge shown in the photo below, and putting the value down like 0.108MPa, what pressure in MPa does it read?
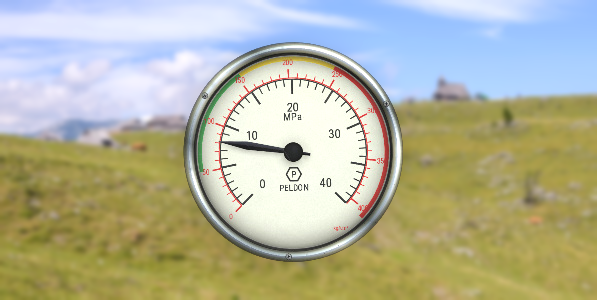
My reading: 8MPa
